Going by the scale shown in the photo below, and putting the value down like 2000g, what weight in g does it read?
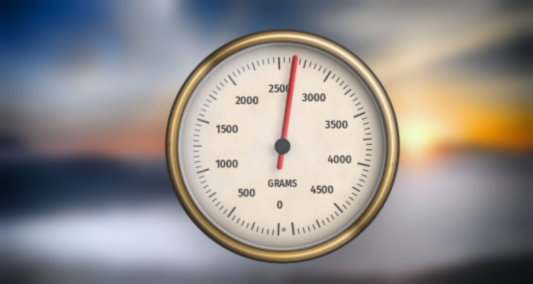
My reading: 2650g
